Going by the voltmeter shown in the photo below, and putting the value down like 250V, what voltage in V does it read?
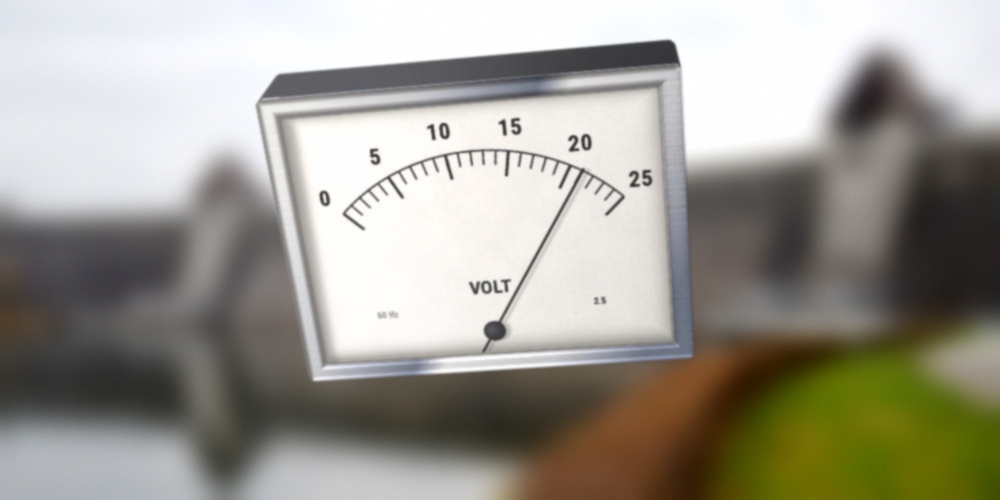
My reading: 21V
